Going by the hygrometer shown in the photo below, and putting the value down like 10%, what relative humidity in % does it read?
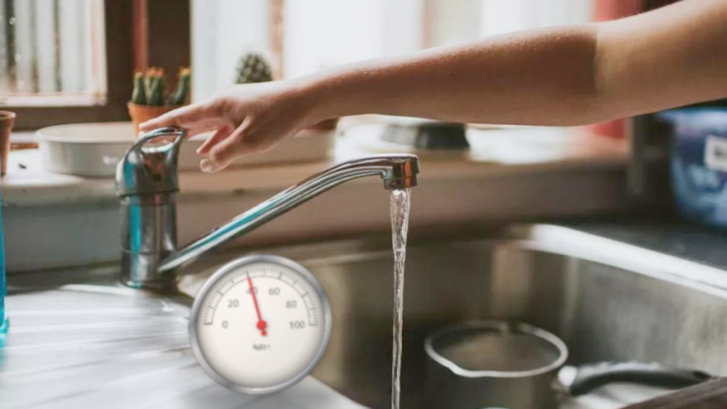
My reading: 40%
